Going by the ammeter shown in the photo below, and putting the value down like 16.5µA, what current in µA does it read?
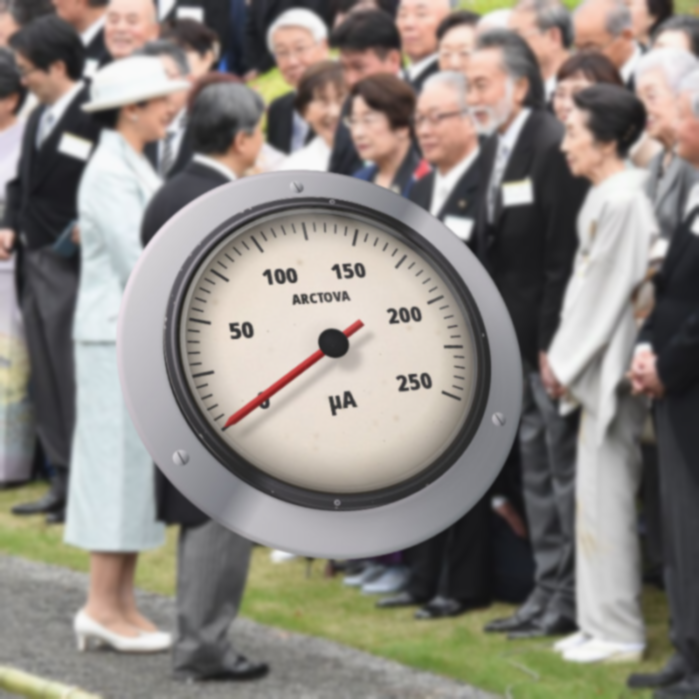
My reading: 0µA
